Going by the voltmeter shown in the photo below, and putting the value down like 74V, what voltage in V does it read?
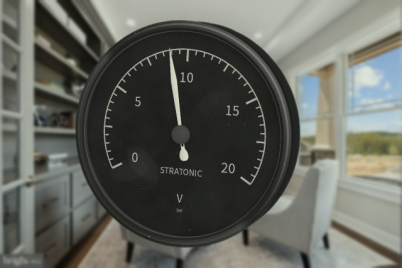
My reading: 9V
